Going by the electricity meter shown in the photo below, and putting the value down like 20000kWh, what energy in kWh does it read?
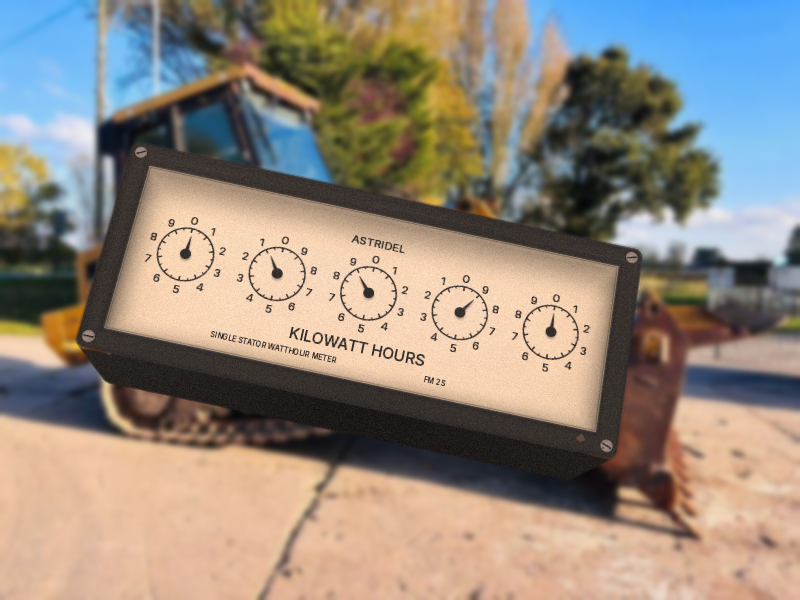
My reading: 890kWh
